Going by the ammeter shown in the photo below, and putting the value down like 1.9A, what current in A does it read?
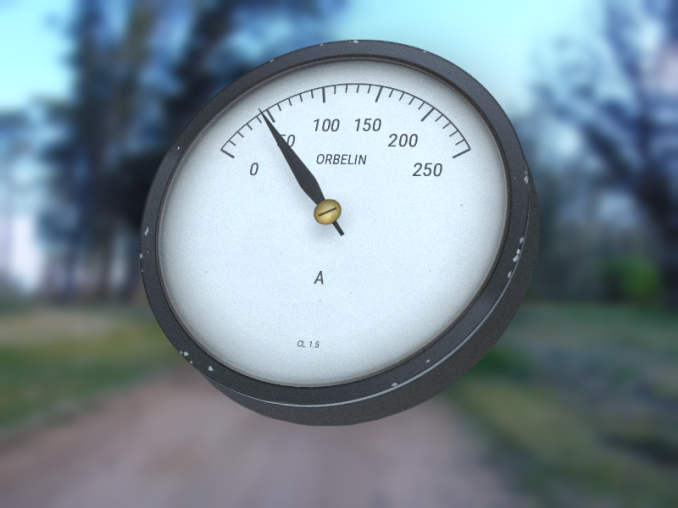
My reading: 45A
